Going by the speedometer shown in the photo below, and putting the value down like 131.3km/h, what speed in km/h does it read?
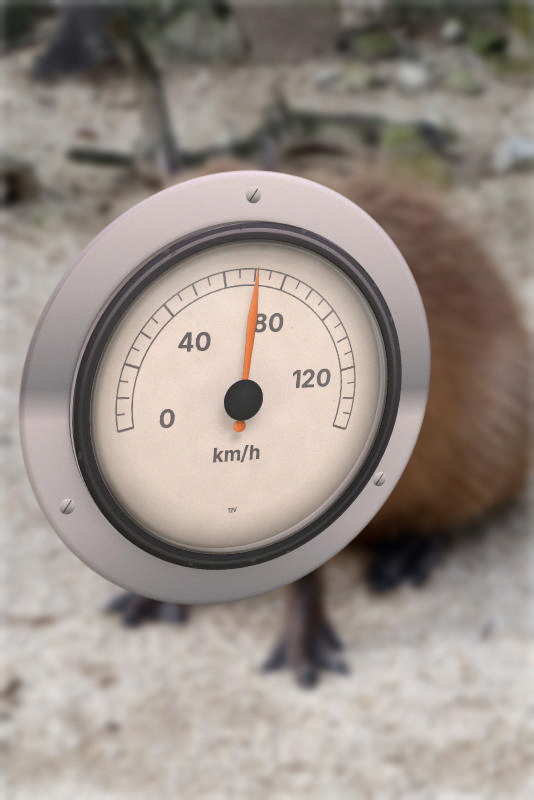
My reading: 70km/h
